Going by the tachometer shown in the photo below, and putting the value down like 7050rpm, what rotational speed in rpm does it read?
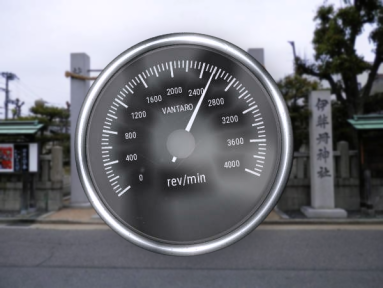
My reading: 2550rpm
